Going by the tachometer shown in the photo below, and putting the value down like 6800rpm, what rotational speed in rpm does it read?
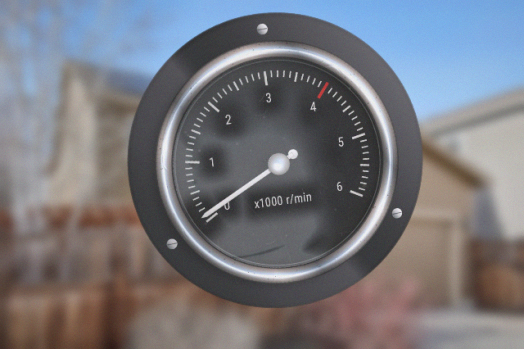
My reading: 100rpm
